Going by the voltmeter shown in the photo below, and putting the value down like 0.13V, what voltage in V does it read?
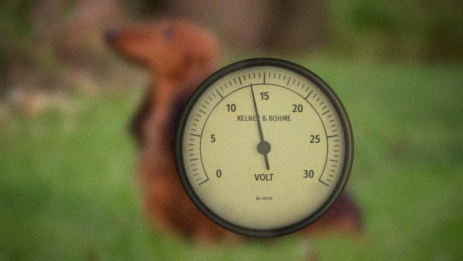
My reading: 13.5V
